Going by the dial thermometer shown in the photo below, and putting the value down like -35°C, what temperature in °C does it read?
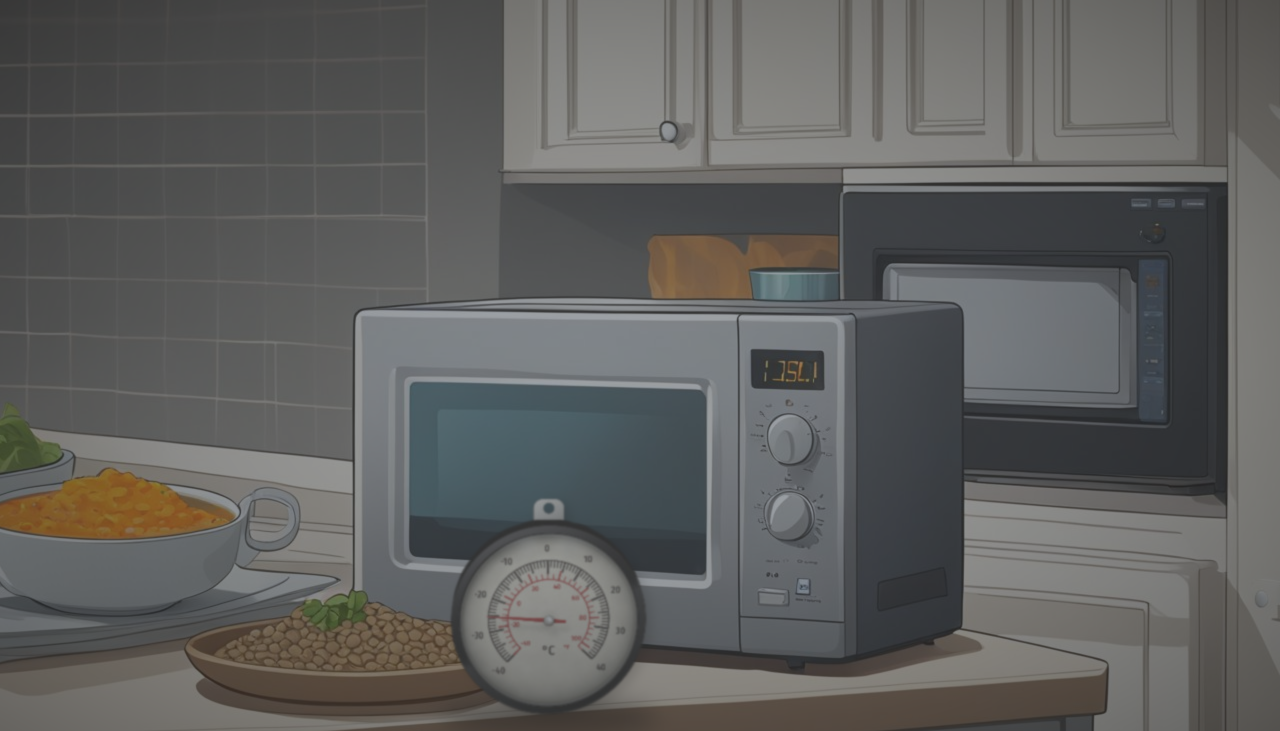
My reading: -25°C
